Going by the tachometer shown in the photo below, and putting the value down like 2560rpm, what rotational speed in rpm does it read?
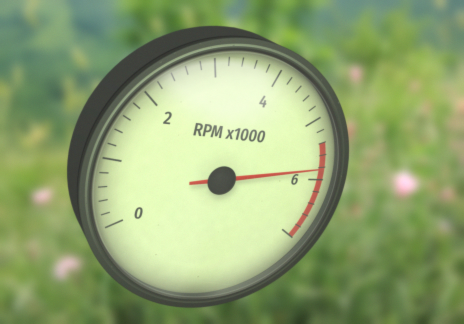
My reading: 5800rpm
